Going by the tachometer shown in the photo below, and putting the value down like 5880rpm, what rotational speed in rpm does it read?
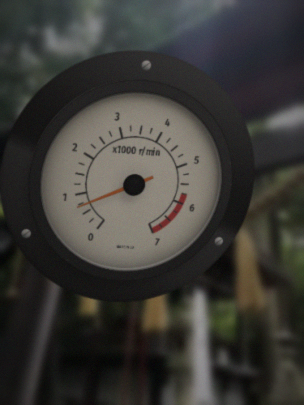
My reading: 750rpm
